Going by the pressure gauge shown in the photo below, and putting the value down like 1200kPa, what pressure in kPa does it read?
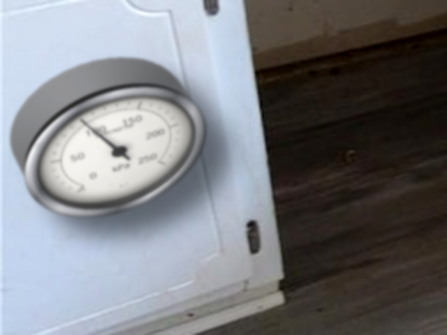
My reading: 100kPa
